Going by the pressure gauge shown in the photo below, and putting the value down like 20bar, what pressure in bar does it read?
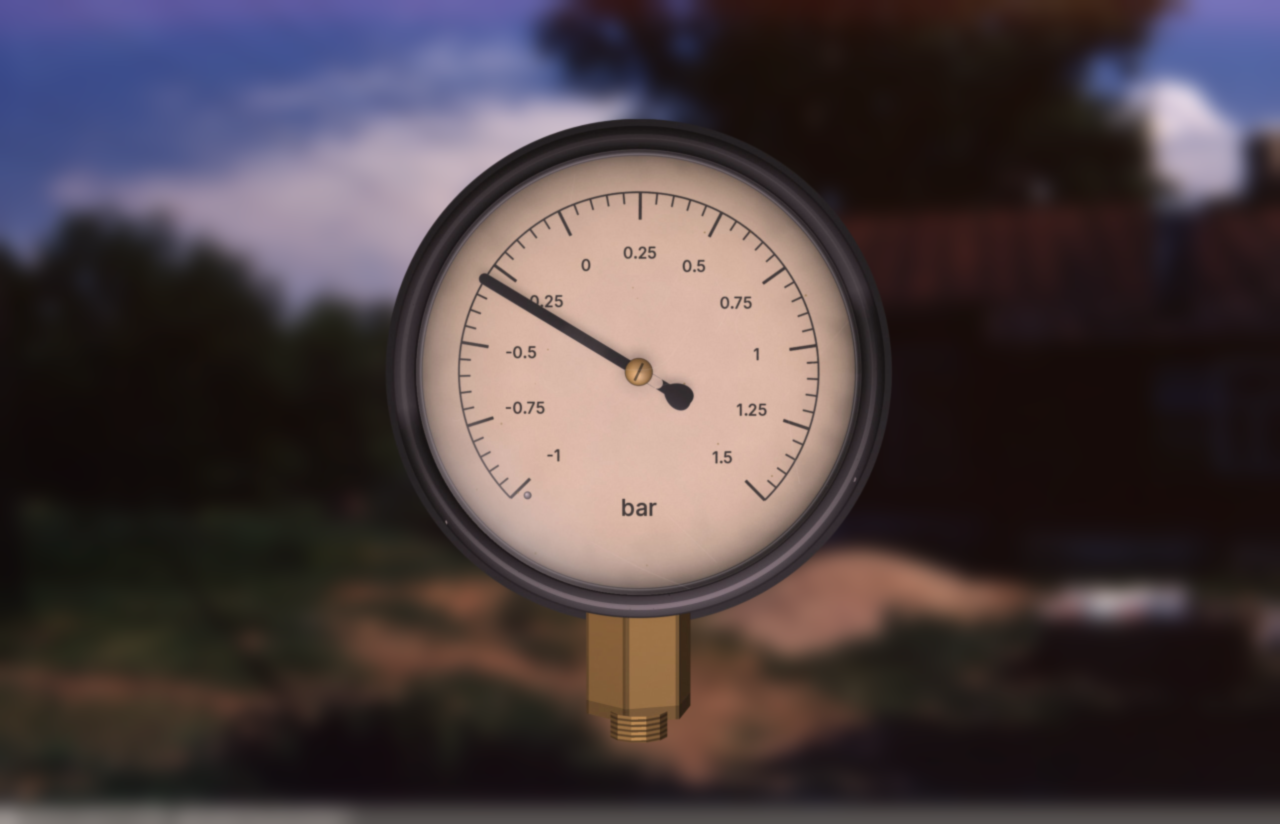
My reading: -0.3bar
